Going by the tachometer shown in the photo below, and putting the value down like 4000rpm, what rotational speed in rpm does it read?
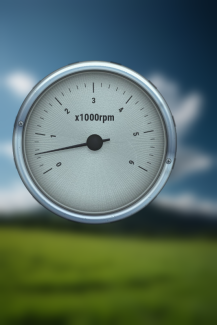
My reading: 500rpm
